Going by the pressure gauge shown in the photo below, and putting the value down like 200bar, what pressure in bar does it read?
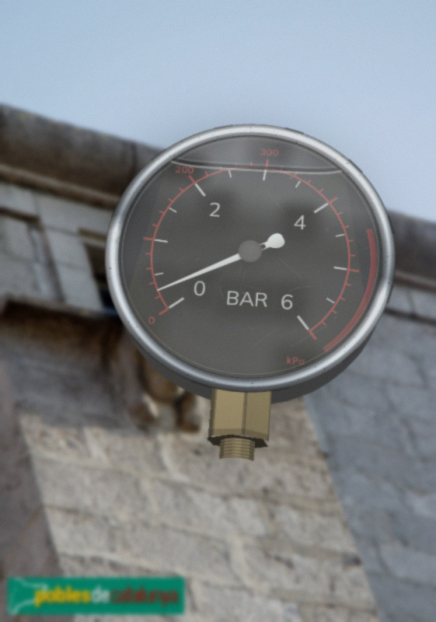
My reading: 0.25bar
